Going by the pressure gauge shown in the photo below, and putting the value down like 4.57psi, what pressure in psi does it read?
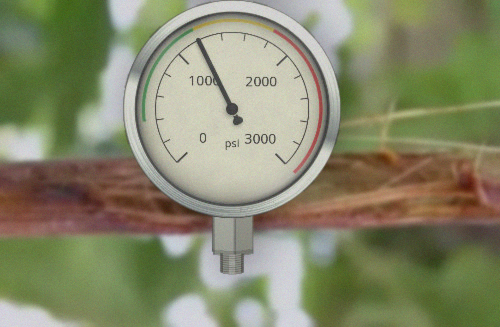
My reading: 1200psi
